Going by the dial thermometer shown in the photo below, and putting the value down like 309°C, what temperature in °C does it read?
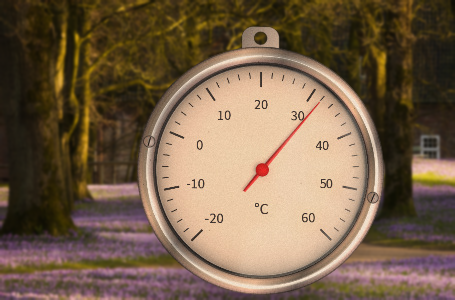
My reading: 32°C
